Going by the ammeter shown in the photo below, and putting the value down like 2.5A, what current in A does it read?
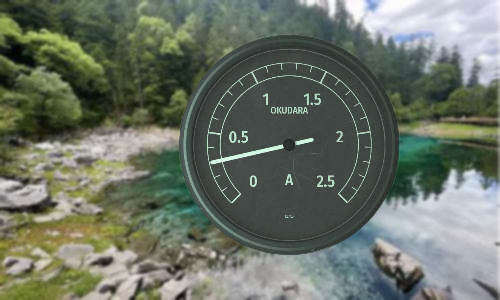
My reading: 0.3A
